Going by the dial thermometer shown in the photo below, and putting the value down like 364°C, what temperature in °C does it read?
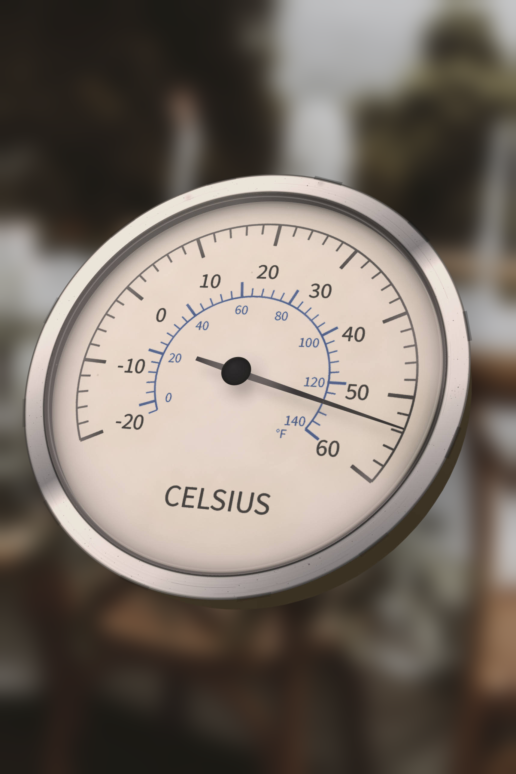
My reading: 54°C
